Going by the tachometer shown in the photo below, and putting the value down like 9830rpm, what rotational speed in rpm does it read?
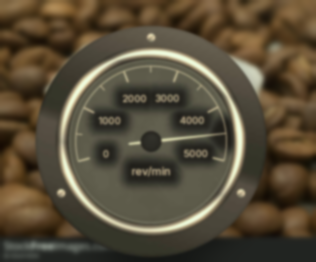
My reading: 4500rpm
